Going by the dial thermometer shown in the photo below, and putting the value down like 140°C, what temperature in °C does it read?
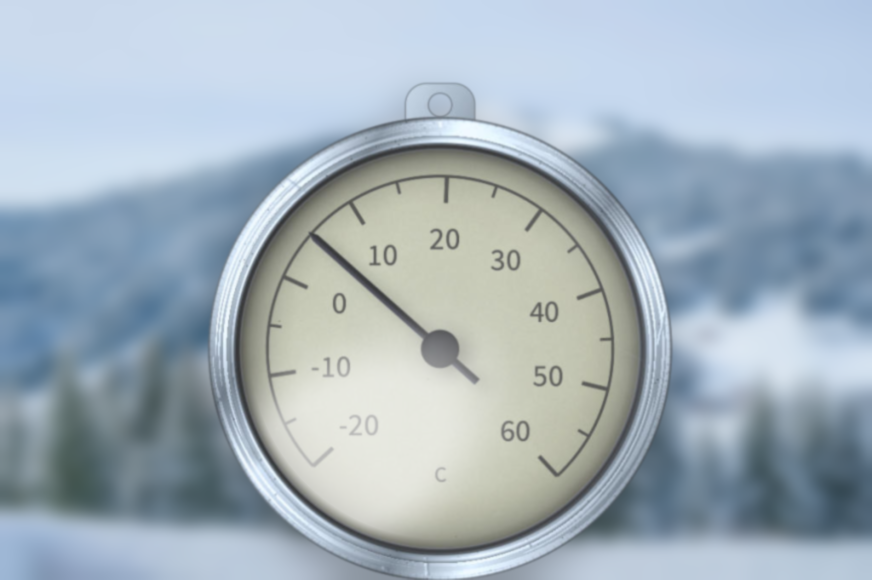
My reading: 5°C
